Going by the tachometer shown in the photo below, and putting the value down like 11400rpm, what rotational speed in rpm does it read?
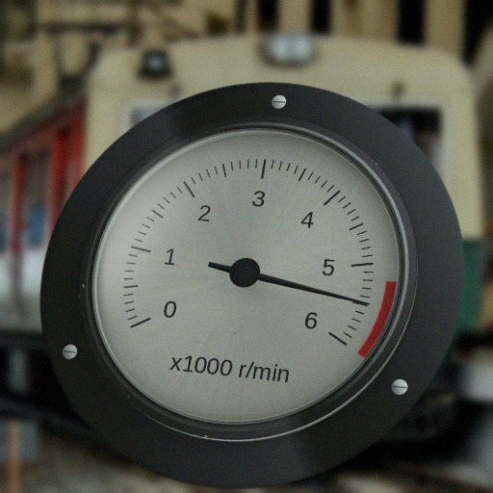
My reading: 5500rpm
